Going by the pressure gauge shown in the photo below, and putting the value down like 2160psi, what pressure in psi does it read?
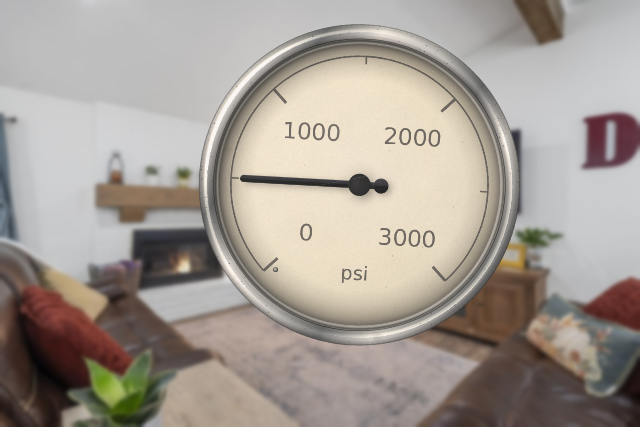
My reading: 500psi
